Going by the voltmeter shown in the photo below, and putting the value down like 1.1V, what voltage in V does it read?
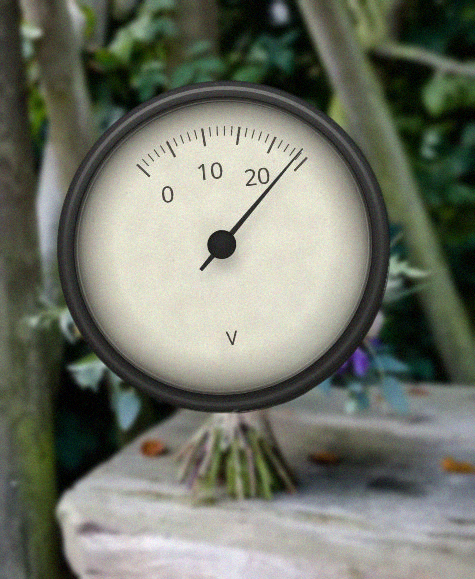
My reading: 24V
